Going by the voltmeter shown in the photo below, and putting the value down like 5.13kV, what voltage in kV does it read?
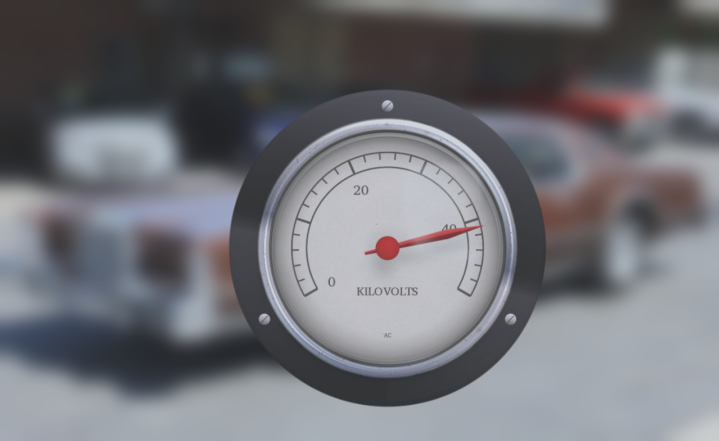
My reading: 41kV
